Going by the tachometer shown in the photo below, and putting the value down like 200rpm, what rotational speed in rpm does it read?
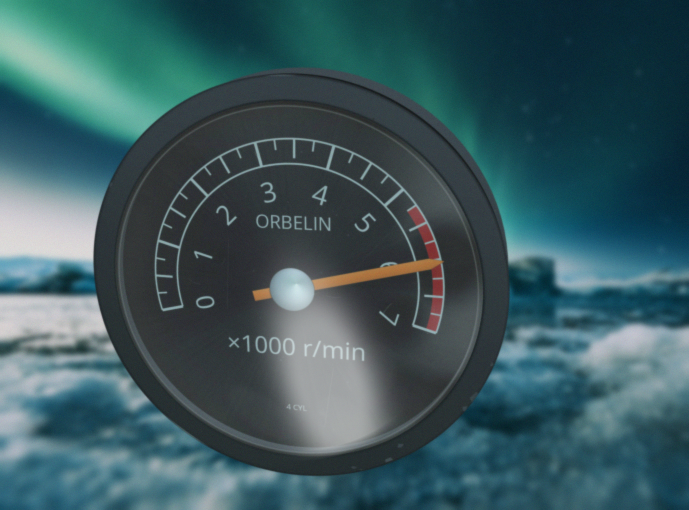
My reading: 6000rpm
